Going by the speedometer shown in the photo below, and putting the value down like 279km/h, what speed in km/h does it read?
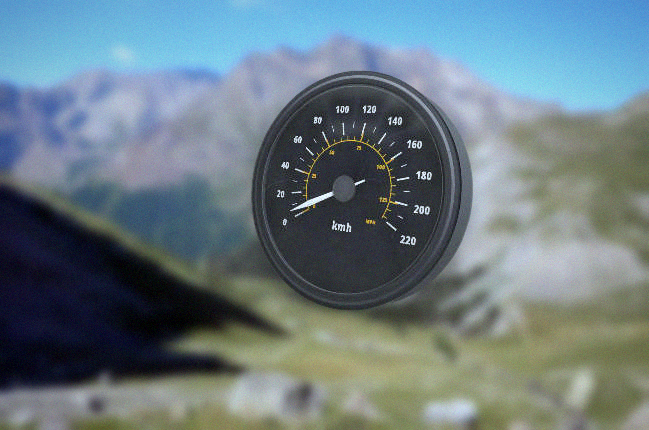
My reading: 5km/h
